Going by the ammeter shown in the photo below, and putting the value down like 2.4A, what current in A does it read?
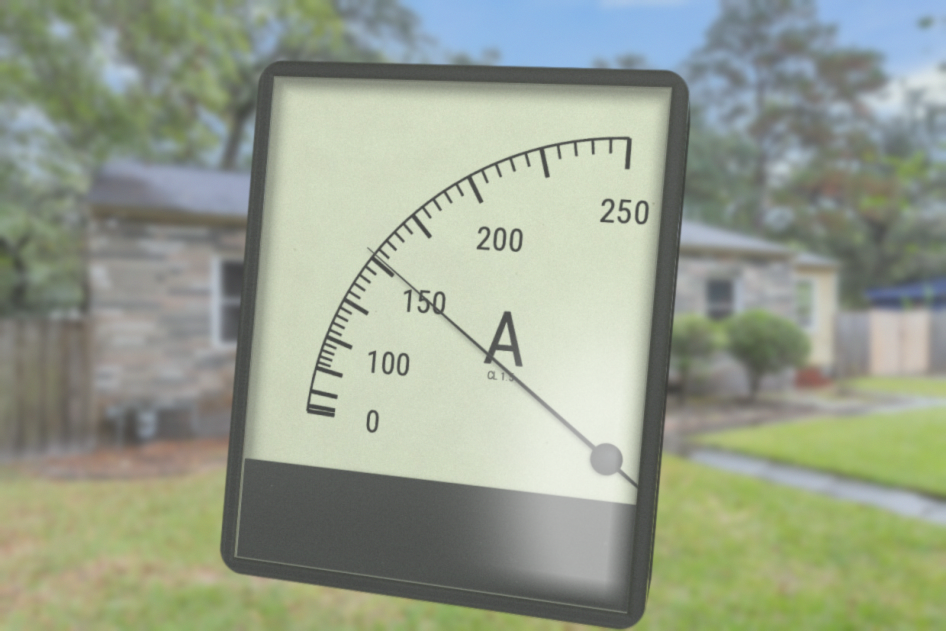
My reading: 152.5A
